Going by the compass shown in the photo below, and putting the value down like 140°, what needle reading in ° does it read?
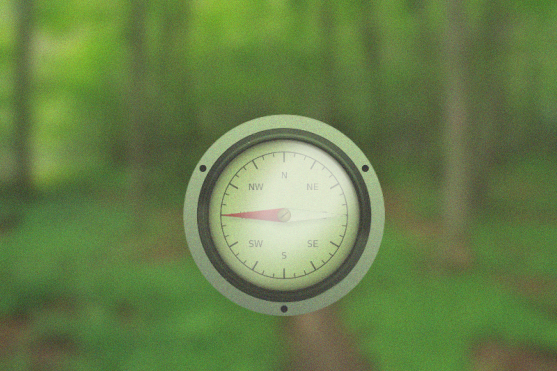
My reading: 270°
